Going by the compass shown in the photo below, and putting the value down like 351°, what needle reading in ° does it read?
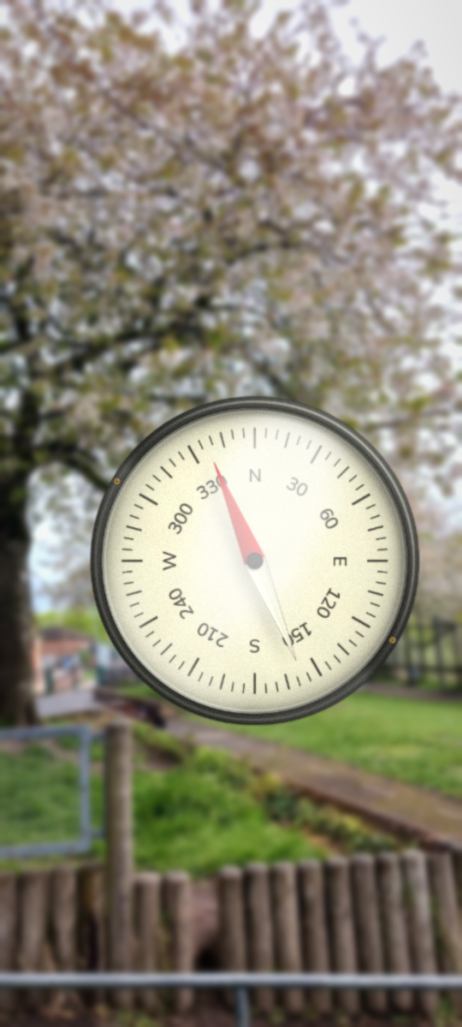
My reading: 337.5°
